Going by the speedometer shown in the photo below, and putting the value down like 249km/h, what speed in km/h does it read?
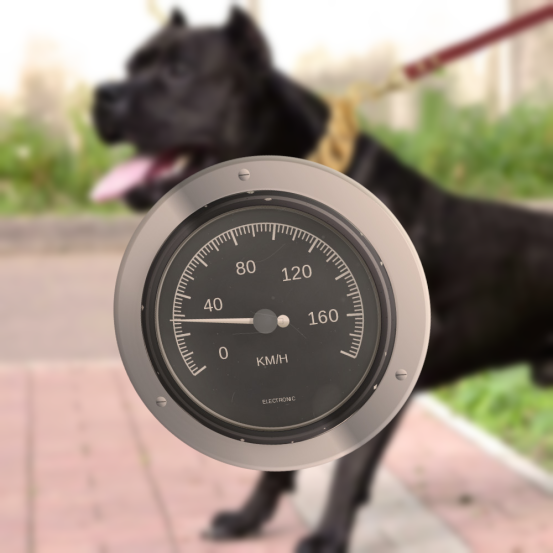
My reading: 28km/h
